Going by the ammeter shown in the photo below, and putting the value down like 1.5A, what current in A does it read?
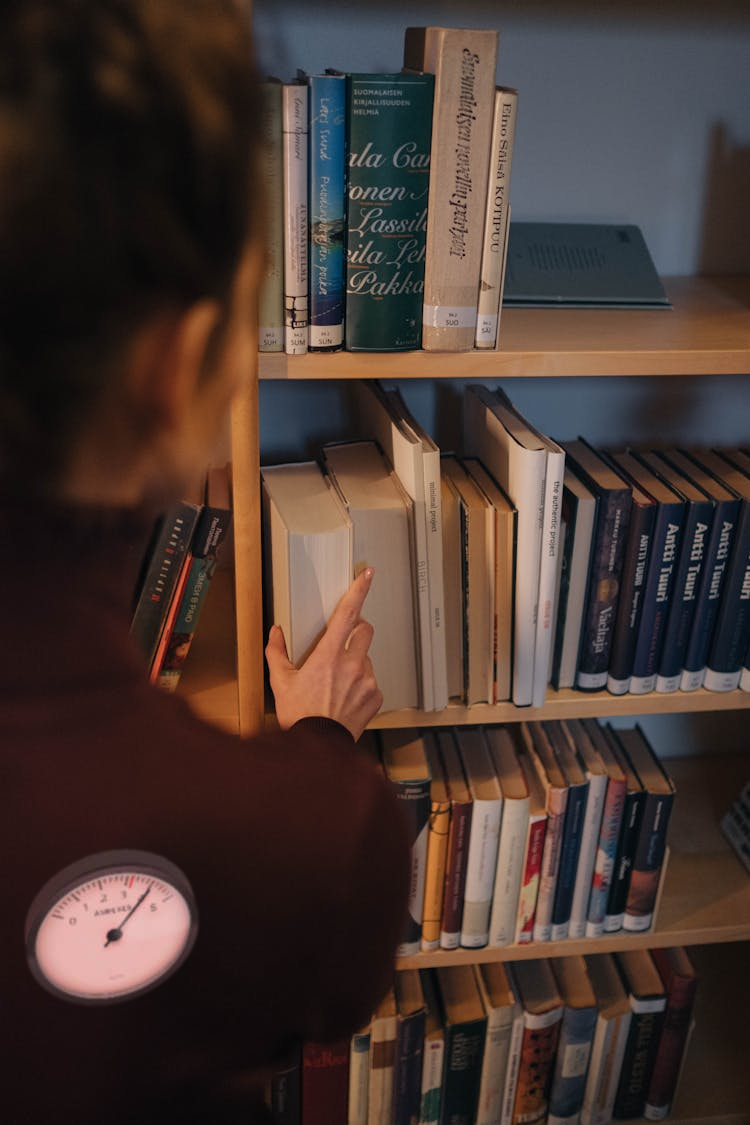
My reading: 4A
